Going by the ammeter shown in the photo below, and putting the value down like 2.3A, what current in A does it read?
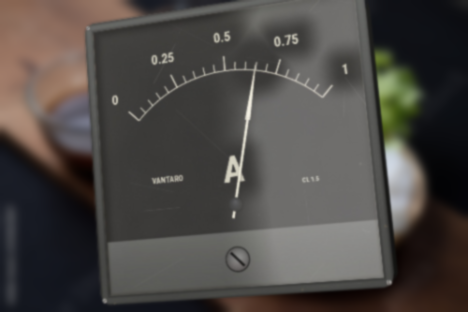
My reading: 0.65A
